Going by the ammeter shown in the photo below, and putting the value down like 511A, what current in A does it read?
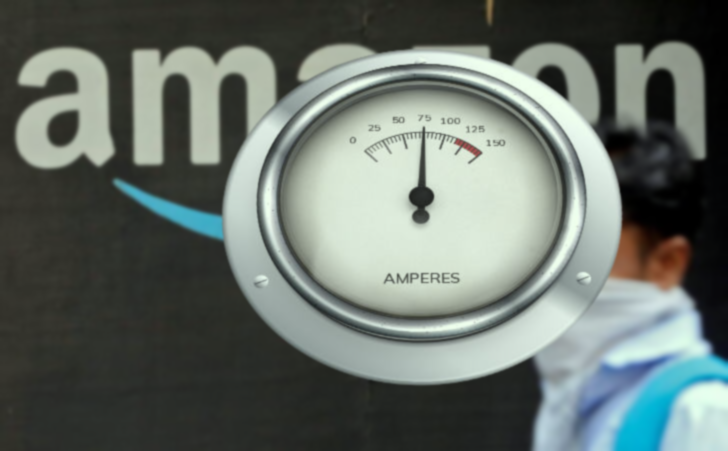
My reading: 75A
